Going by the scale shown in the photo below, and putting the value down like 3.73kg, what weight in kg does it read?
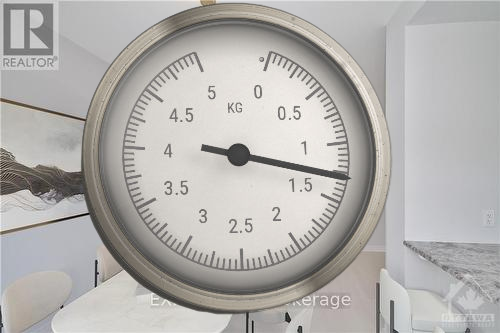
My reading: 1.3kg
